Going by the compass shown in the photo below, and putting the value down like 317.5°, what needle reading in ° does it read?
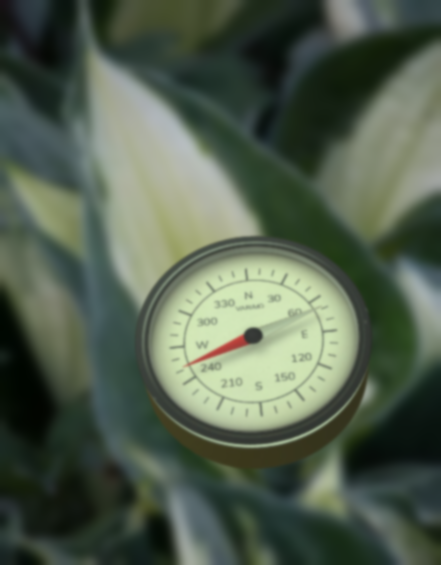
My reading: 250°
